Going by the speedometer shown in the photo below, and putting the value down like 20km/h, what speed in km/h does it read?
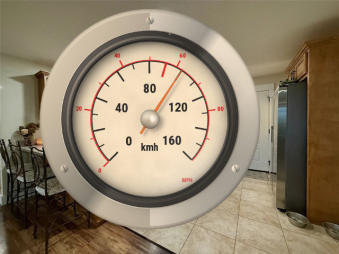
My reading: 100km/h
